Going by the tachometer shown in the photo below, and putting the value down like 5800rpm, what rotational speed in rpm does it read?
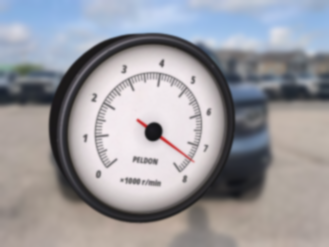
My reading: 7500rpm
